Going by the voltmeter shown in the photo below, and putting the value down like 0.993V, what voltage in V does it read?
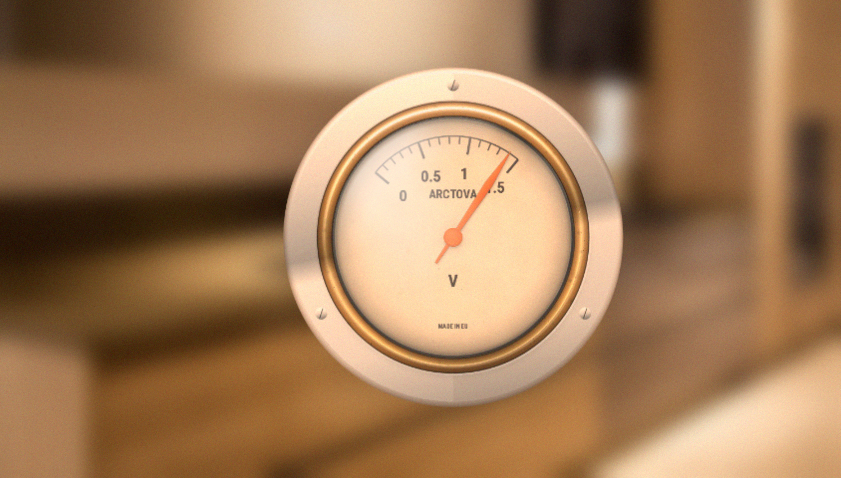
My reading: 1.4V
